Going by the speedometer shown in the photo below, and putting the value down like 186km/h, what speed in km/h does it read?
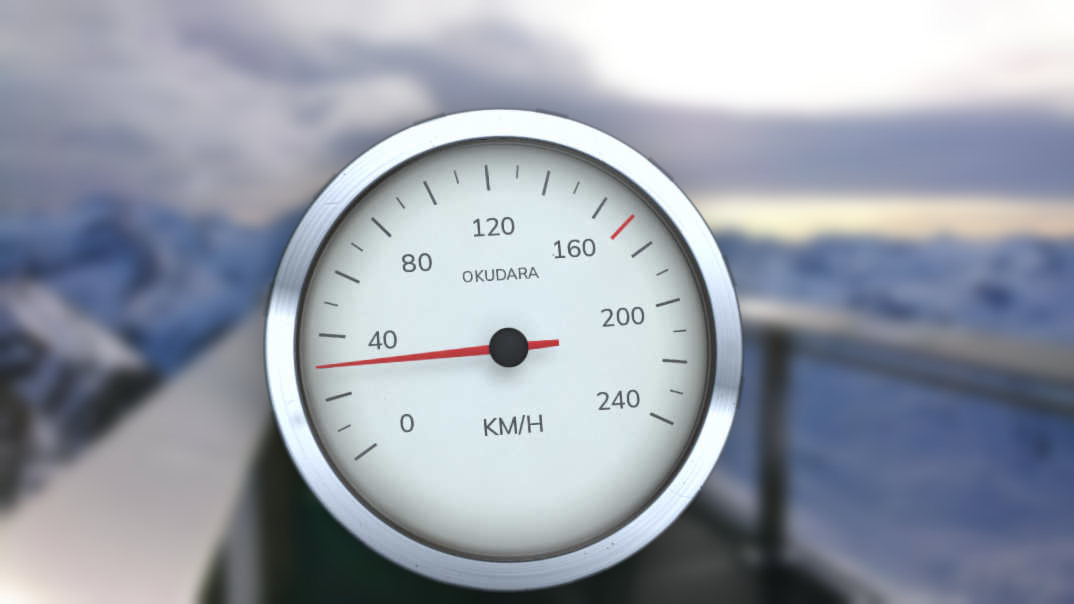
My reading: 30km/h
